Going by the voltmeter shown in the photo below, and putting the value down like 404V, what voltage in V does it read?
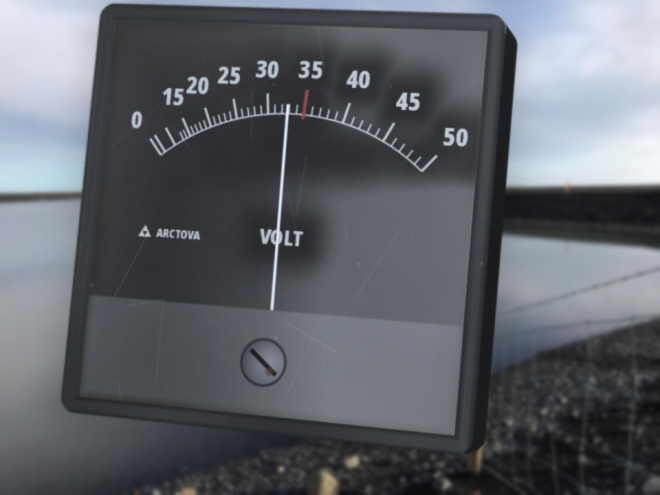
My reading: 33V
